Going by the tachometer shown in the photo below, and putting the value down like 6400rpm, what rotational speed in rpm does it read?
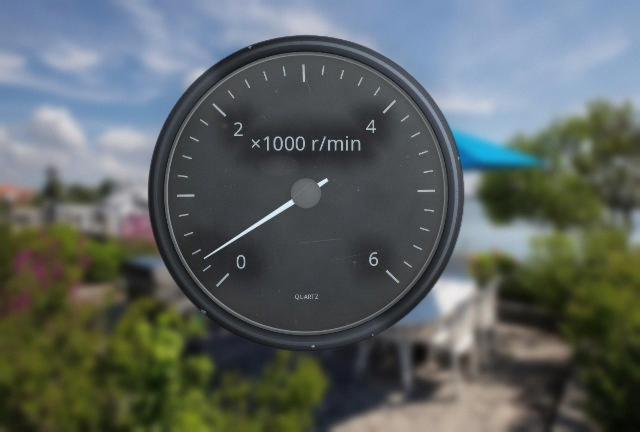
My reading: 300rpm
